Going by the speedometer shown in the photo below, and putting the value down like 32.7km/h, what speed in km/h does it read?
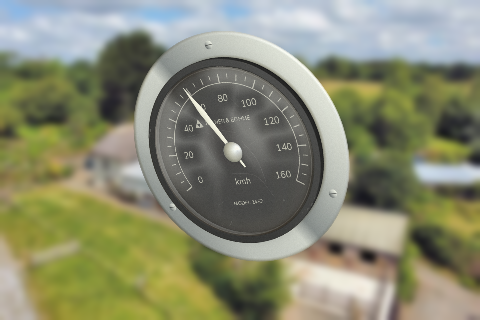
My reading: 60km/h
